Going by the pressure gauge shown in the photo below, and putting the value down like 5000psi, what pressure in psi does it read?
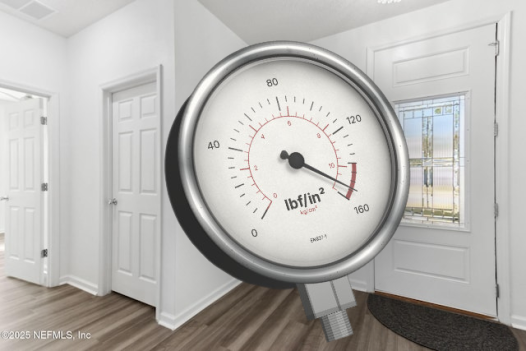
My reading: 155psi
